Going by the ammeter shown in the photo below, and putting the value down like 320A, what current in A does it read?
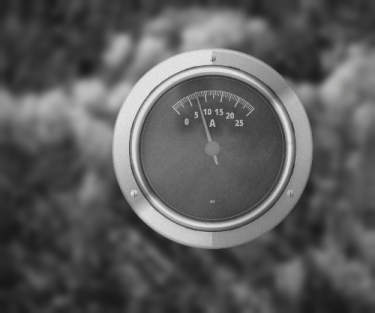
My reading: 7.5A
